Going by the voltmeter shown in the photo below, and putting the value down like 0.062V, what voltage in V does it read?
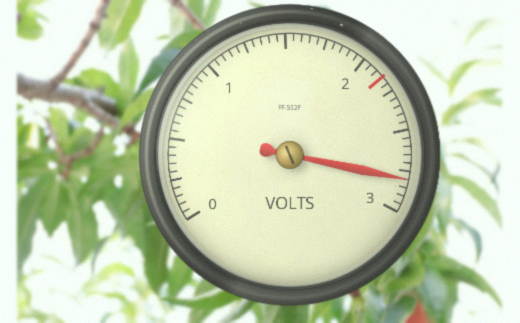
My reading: 2.8V
